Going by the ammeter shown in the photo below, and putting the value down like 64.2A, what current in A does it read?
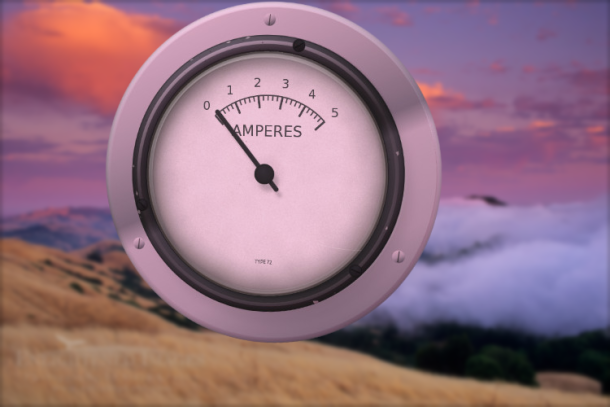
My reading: 0.2A
